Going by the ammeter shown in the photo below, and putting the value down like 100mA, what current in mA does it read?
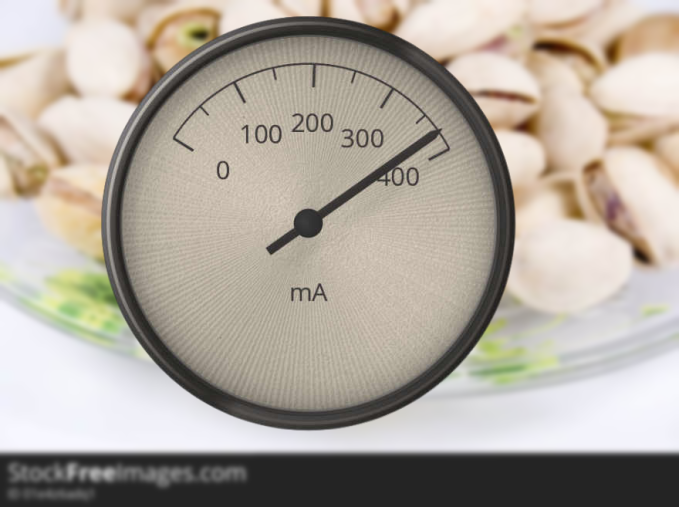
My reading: 375mA
